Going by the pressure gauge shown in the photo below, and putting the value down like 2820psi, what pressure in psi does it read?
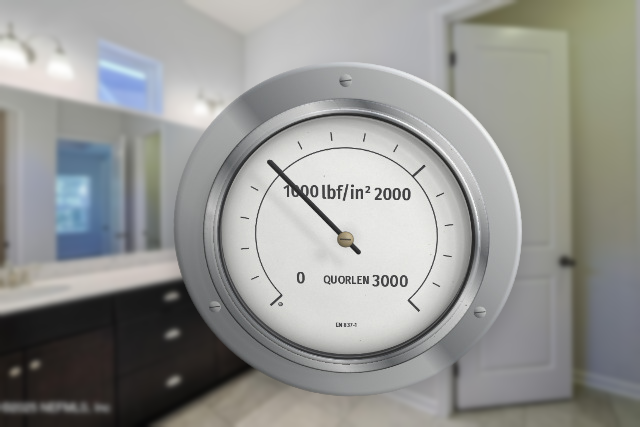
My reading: 1000psi
